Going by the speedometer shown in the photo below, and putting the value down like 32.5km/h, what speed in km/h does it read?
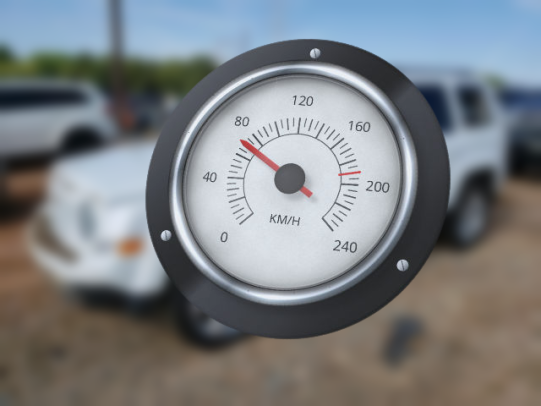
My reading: 70km/h
